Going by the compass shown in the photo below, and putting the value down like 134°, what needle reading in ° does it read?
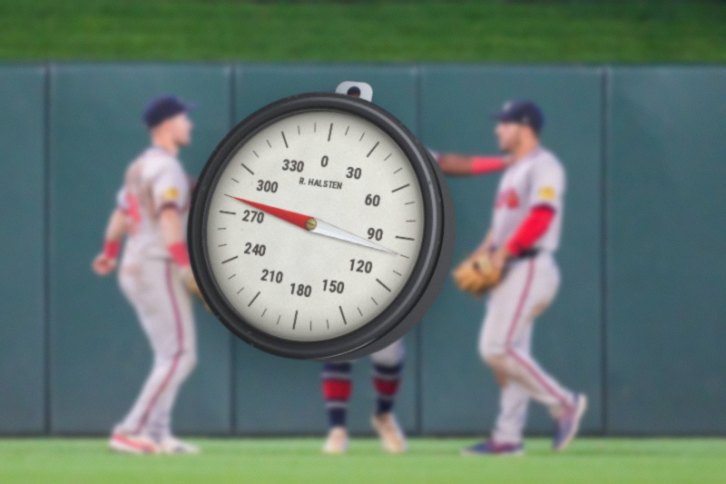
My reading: 280°
